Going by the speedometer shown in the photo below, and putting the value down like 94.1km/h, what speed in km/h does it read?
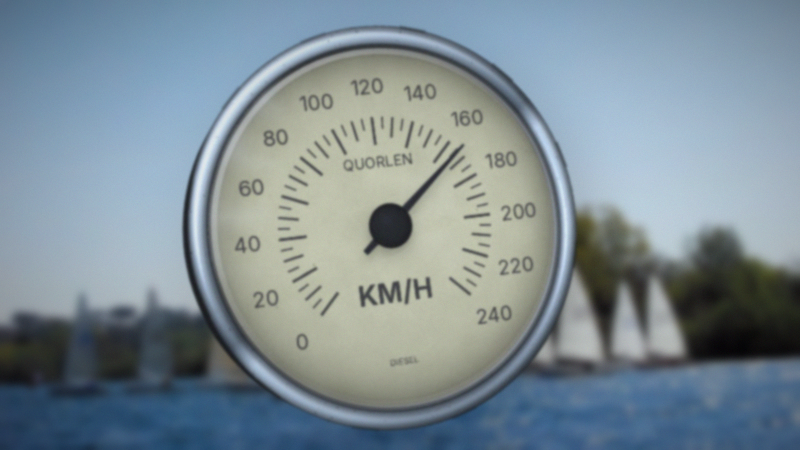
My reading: 165km/h
